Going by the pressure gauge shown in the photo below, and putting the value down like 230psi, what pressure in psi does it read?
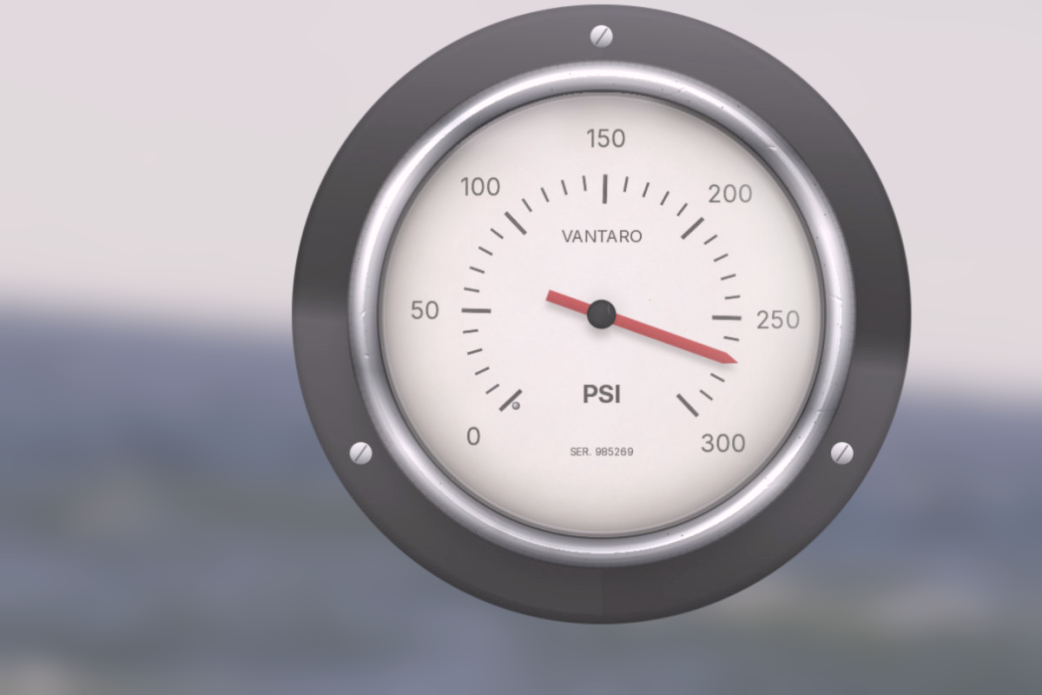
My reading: 270psi
